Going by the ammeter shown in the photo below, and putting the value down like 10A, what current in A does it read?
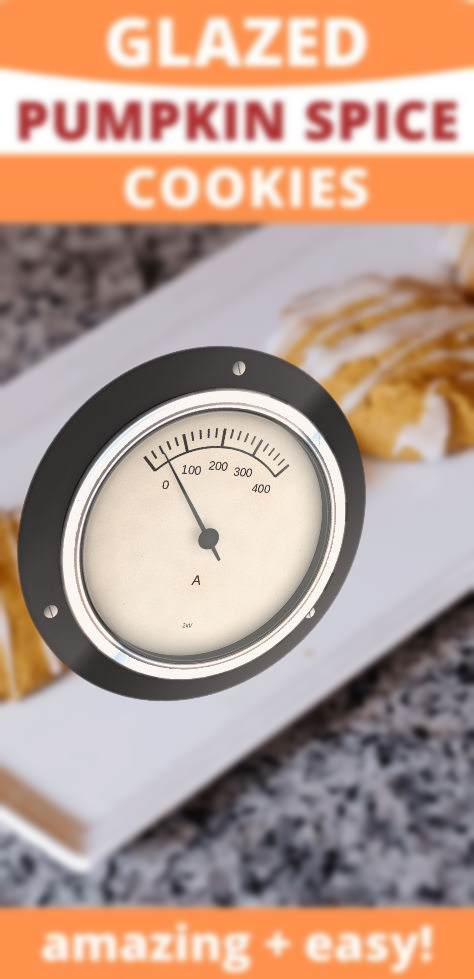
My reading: 40A
